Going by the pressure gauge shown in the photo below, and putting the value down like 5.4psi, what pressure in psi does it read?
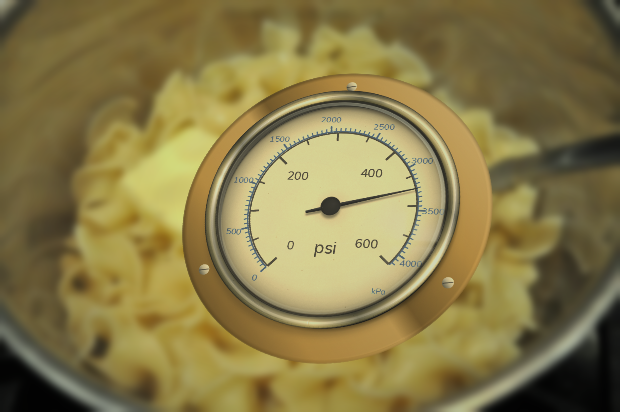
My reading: 475psi
